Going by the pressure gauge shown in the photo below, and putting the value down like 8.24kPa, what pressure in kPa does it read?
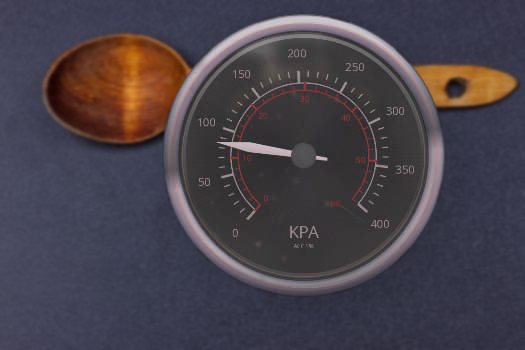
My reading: 85kPa
